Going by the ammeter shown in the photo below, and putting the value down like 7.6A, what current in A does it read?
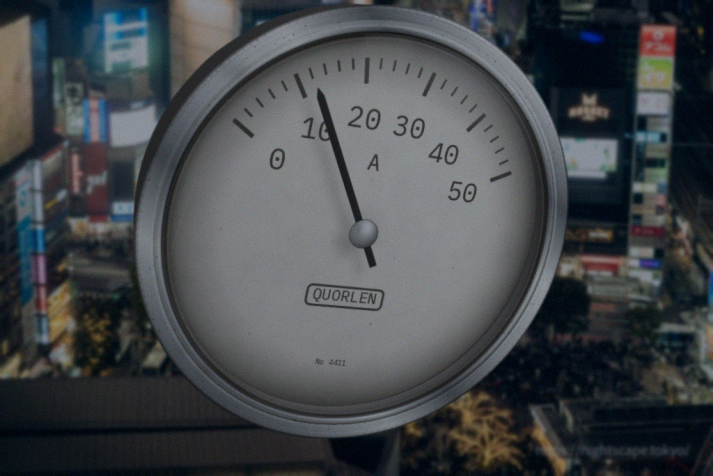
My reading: 12A
